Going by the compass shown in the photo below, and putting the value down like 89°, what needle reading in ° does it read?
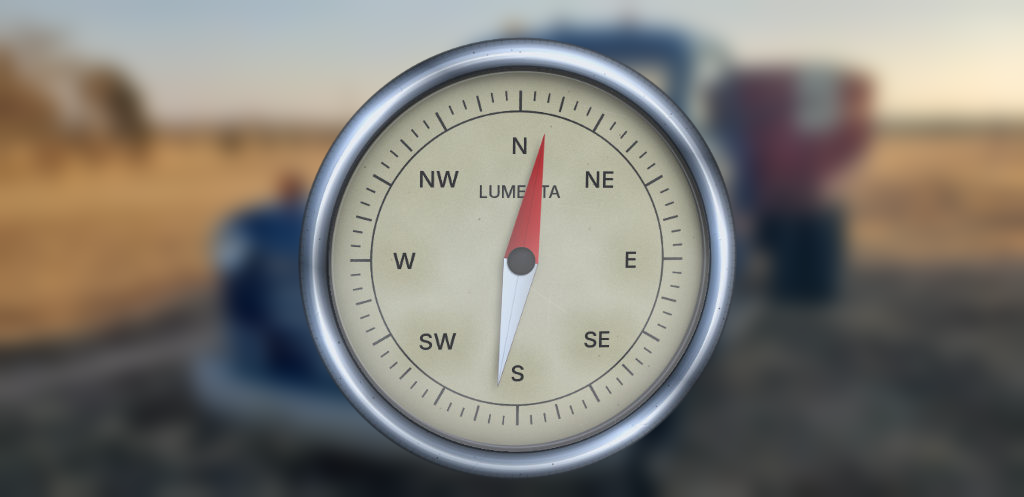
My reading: 10°
